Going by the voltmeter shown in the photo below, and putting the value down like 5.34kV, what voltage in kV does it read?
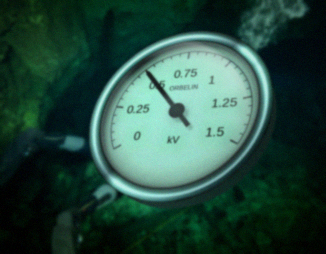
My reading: 0.5kV
